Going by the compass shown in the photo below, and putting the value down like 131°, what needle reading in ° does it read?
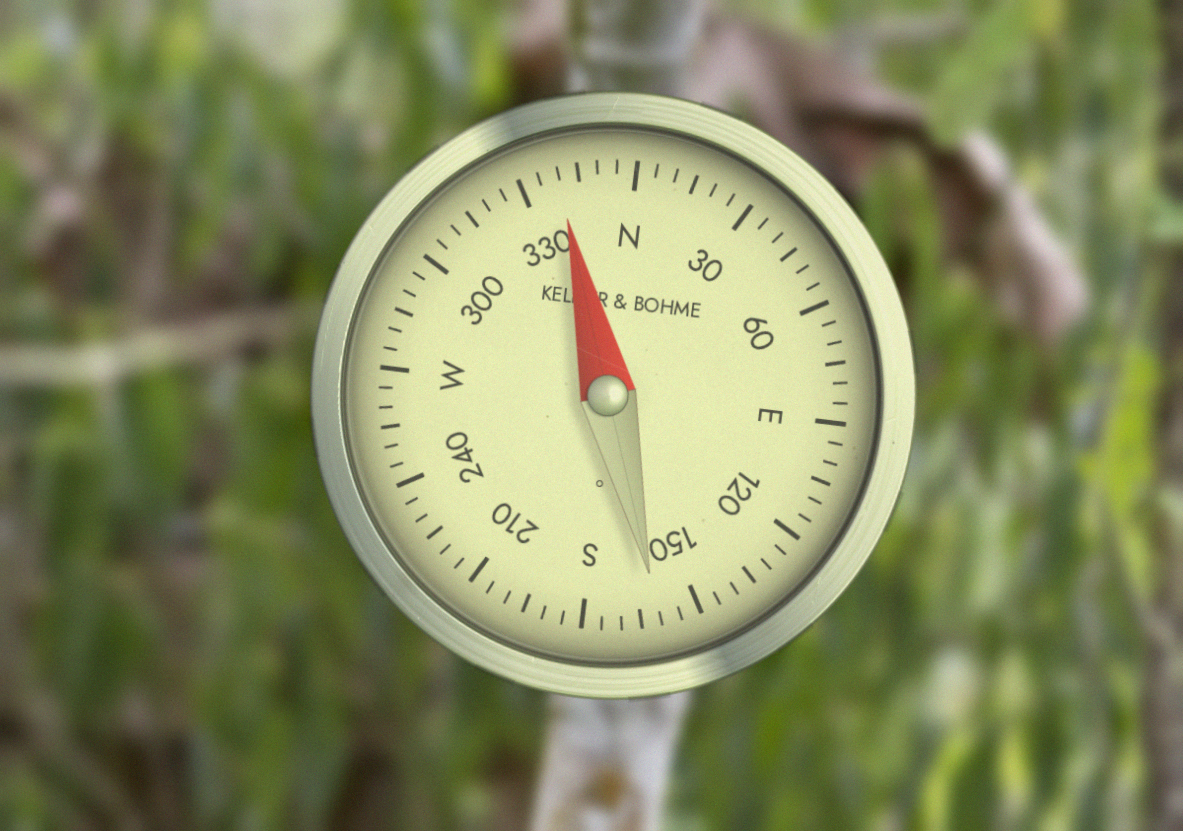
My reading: 340°
